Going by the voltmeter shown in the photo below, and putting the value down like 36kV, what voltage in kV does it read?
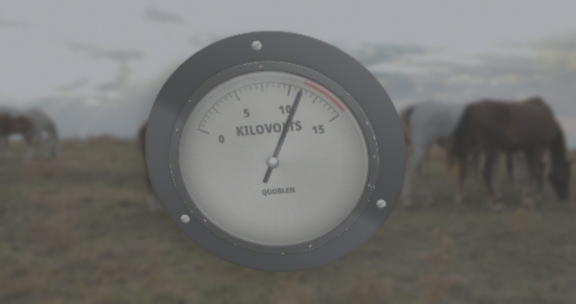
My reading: 11kV
